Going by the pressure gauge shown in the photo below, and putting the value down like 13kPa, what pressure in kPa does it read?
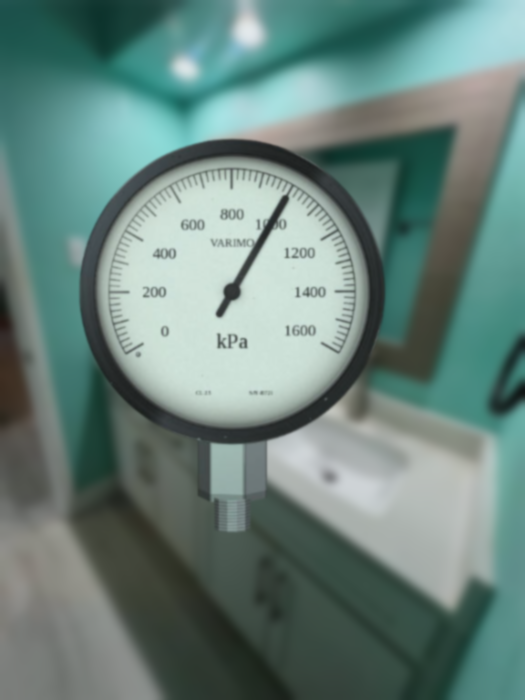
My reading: 1000kPa
